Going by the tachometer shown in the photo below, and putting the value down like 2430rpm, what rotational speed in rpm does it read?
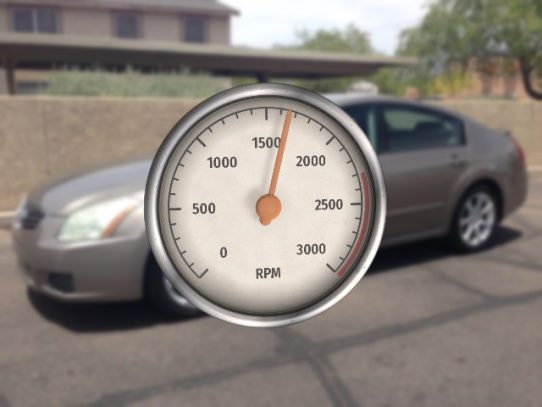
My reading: 1650rpm
